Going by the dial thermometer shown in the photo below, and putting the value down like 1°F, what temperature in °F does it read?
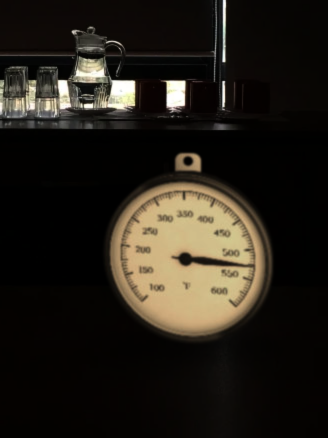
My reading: 525°F
